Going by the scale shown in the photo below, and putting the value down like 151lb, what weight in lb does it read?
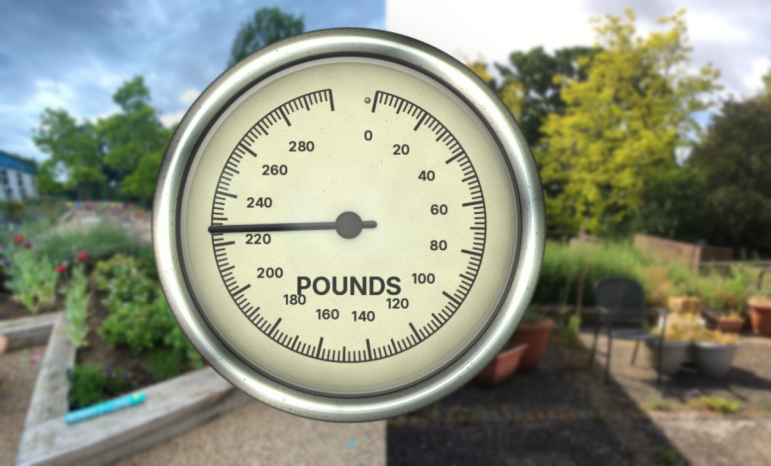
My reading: 226lb
